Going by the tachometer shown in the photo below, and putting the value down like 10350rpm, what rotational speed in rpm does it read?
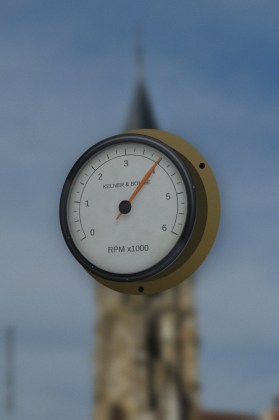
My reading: 4000rpm
